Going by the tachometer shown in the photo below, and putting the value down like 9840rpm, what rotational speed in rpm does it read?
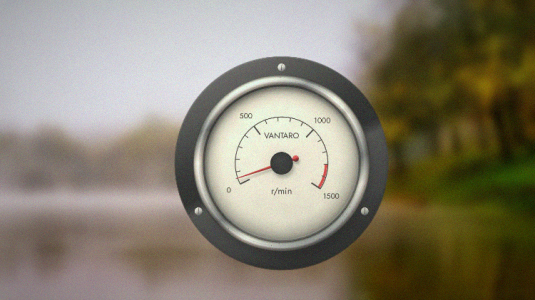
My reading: 50rpm
